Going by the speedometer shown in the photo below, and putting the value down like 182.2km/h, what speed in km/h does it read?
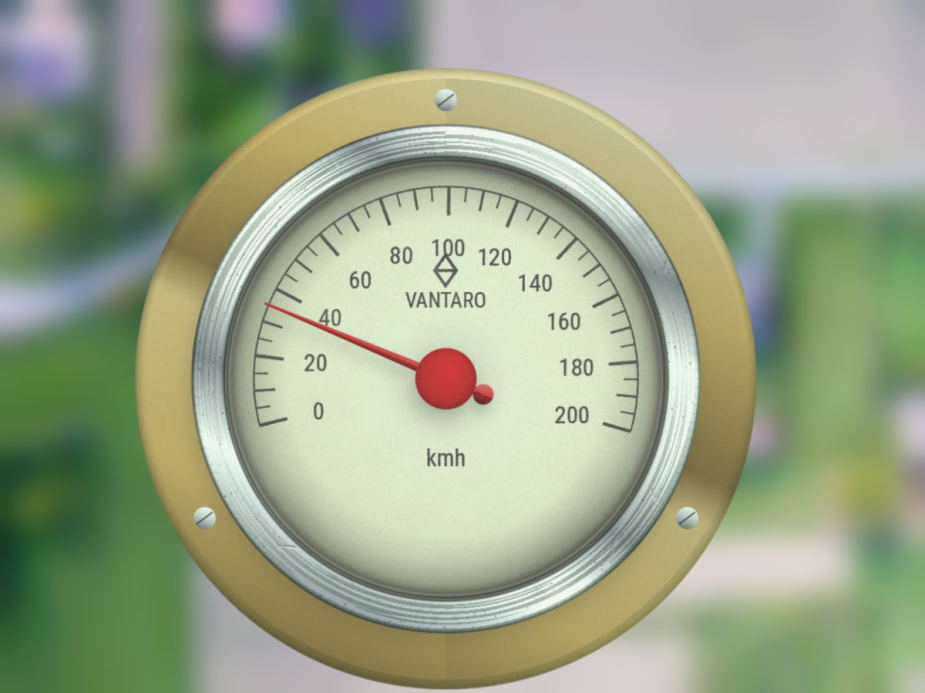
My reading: 35km/h
